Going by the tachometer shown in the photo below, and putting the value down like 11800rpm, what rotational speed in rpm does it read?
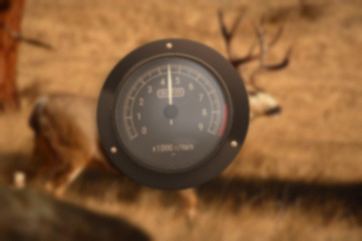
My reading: 4500rpm
